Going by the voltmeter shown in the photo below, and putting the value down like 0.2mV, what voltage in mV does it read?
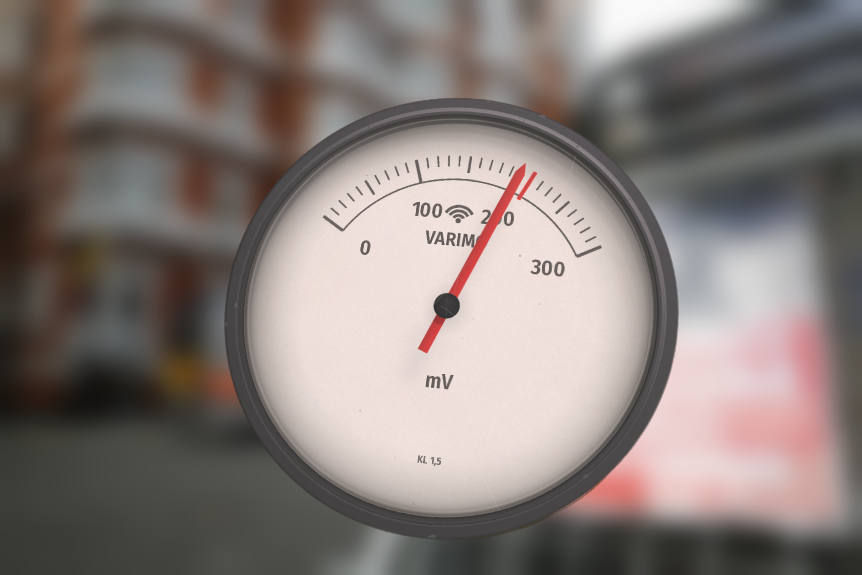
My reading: 200mV
